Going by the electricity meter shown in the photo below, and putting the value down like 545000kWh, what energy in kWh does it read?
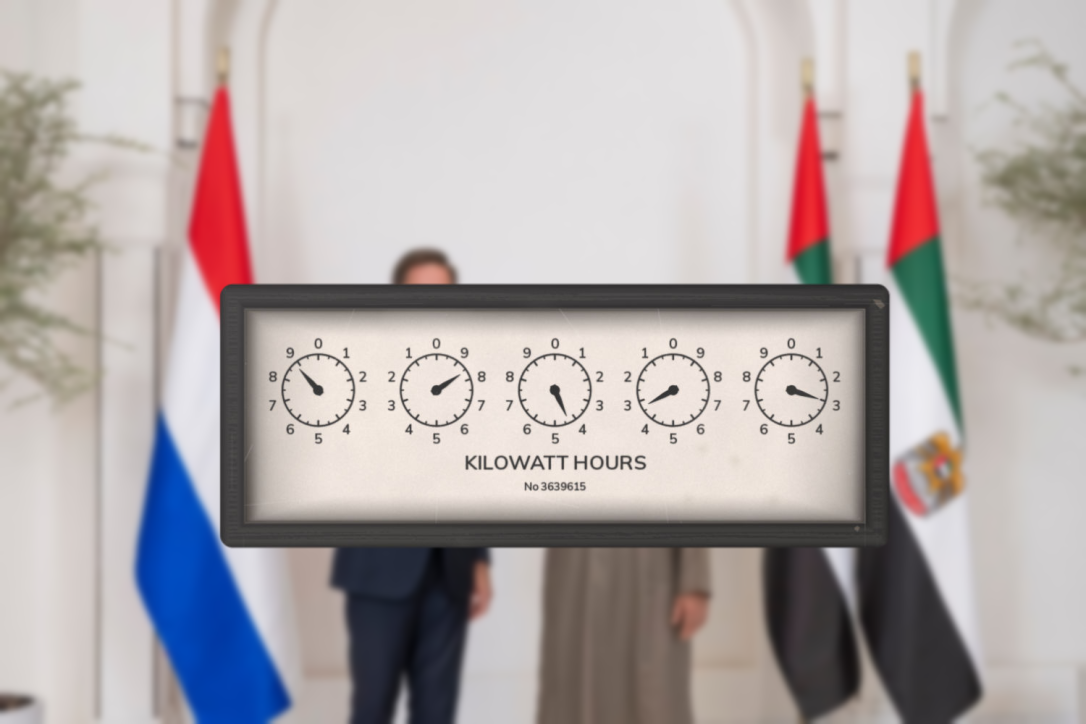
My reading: 88433kWh
